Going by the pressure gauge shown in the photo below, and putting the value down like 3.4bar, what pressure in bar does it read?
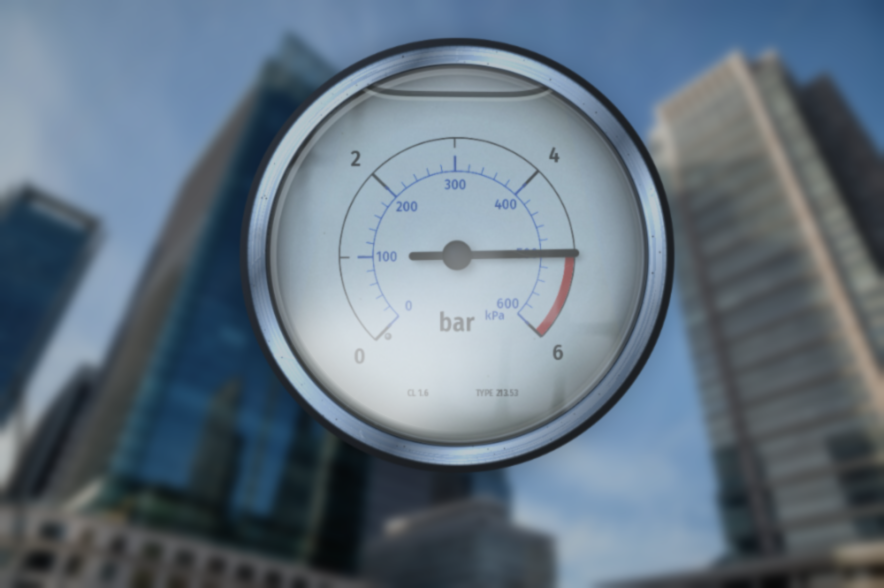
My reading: 5bar
